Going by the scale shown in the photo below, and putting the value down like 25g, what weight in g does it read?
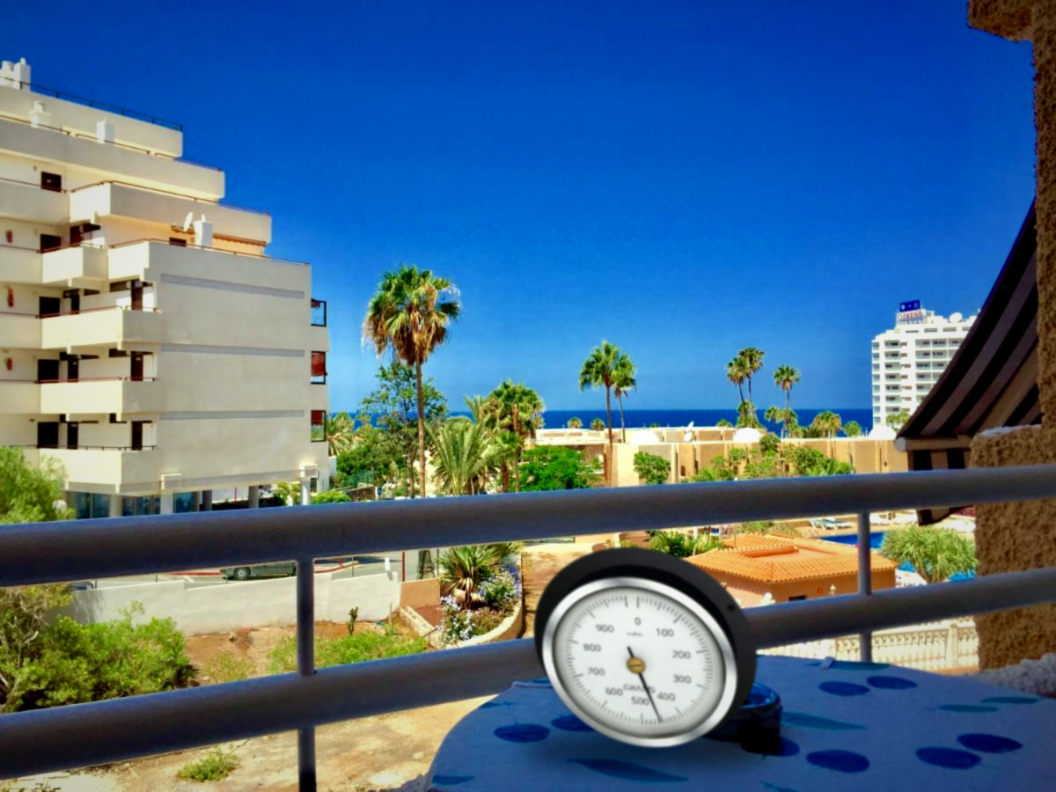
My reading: 450g
